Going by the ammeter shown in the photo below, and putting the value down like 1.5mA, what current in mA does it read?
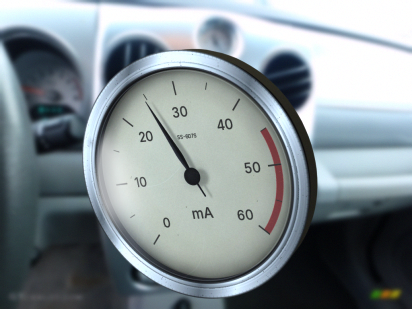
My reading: 25mA
